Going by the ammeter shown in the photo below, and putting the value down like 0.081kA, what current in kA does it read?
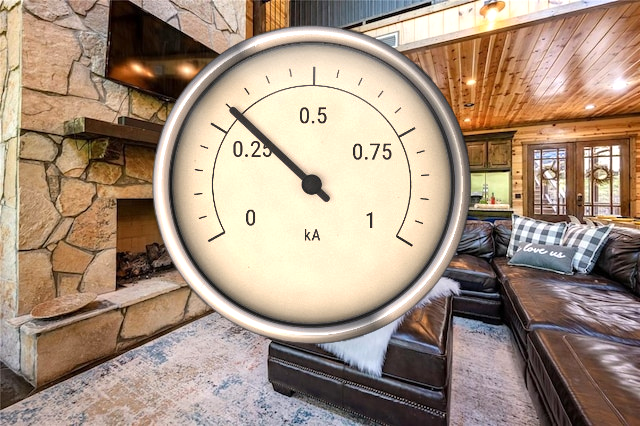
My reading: 0.3kA
